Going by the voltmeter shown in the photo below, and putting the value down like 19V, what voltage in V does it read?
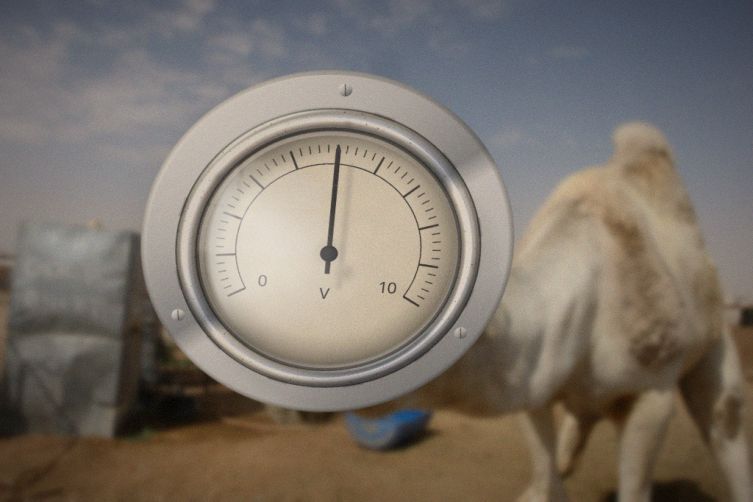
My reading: 5V
